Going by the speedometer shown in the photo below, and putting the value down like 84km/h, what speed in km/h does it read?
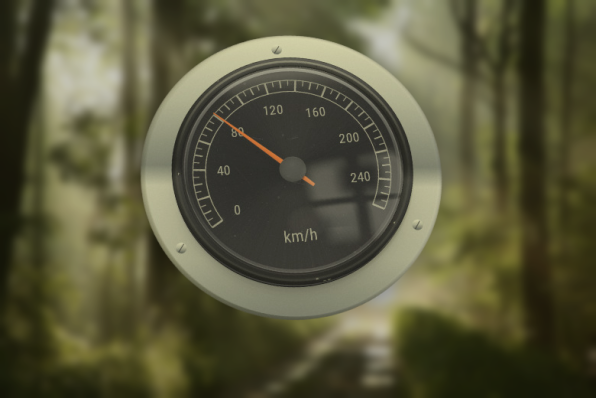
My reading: 80km/h
